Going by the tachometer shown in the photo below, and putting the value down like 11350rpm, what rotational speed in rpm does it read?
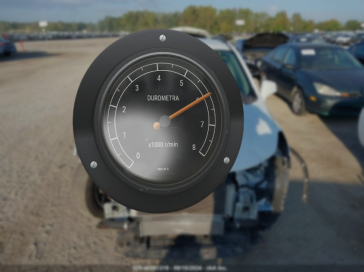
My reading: 6000rpm
